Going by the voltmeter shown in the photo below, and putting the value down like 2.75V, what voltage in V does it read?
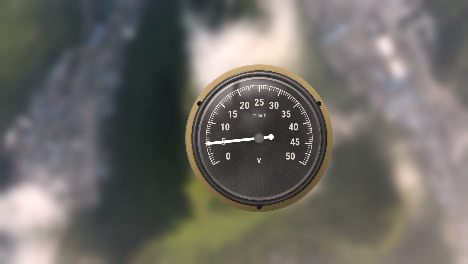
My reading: 5V
